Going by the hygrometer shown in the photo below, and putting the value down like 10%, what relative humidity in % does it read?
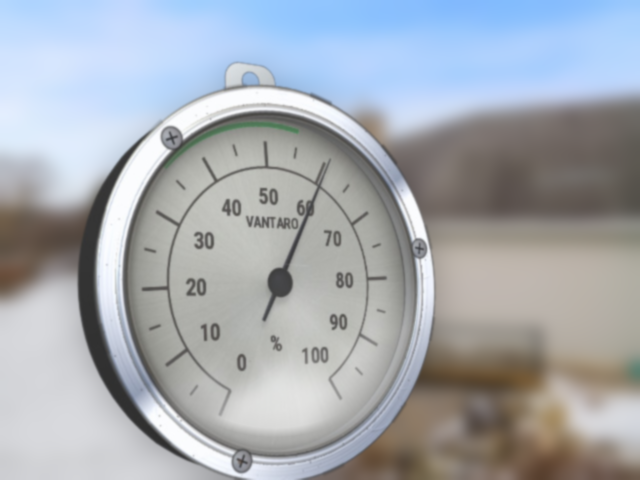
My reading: 60%
